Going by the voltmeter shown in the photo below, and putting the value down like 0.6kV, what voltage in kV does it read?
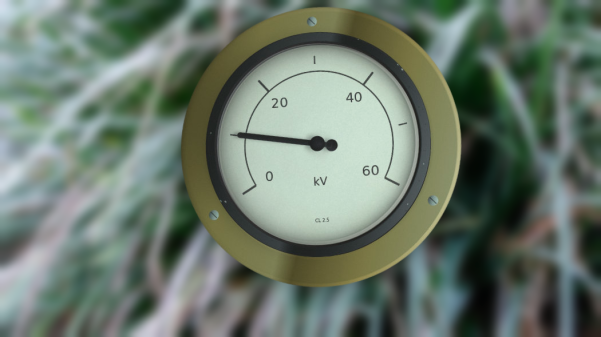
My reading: 10kV
